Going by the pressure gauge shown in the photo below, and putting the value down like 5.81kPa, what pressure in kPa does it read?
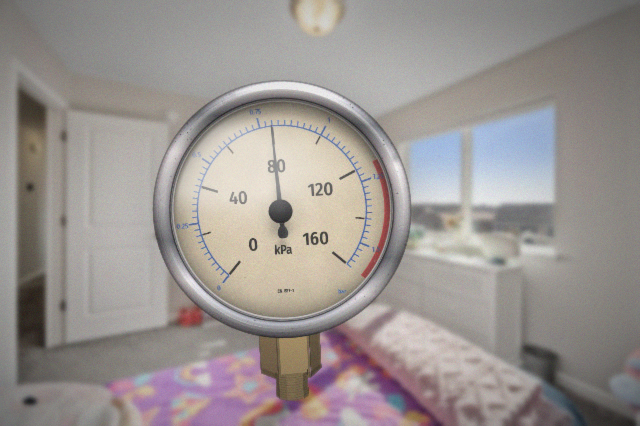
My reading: 80kPa
